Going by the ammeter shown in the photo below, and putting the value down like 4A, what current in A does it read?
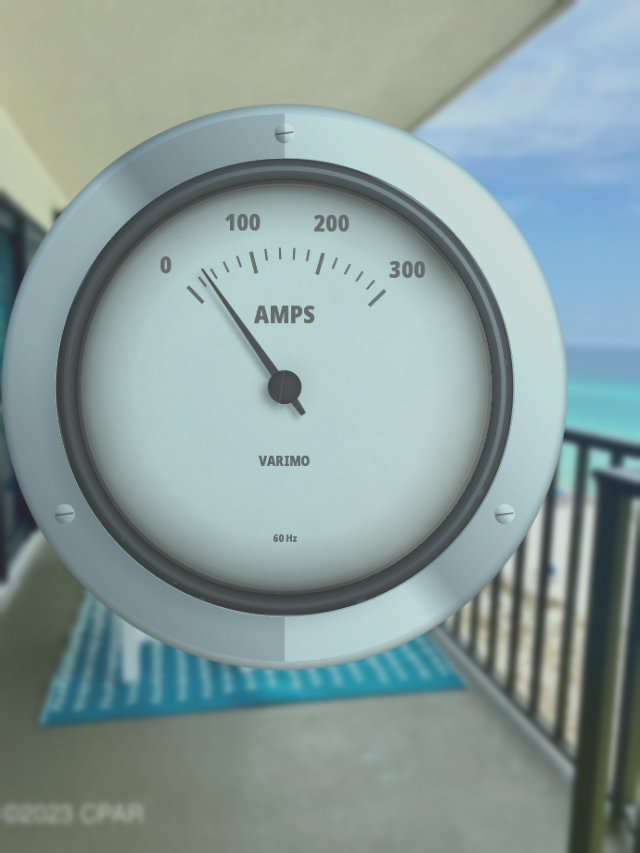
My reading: 30A
